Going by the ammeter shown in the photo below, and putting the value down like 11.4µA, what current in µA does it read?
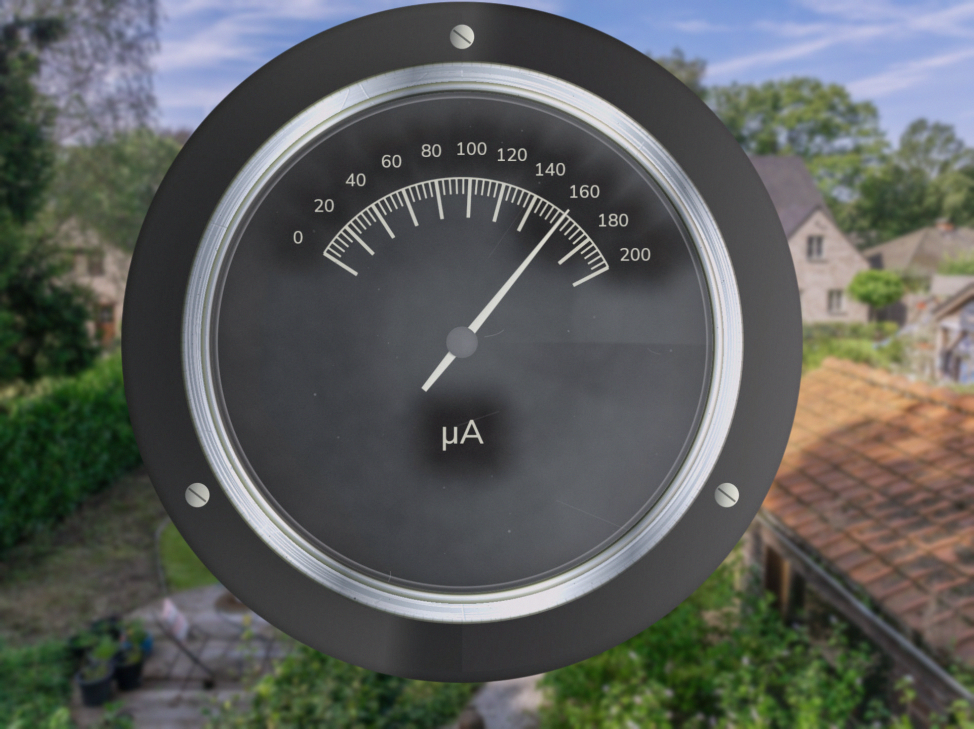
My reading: 160µA
